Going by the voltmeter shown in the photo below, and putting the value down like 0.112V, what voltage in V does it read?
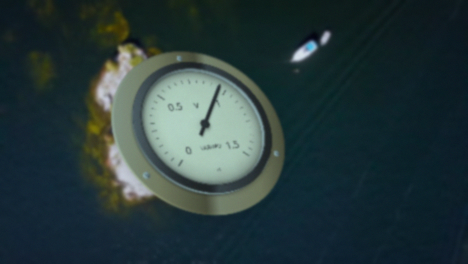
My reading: 0.95V
